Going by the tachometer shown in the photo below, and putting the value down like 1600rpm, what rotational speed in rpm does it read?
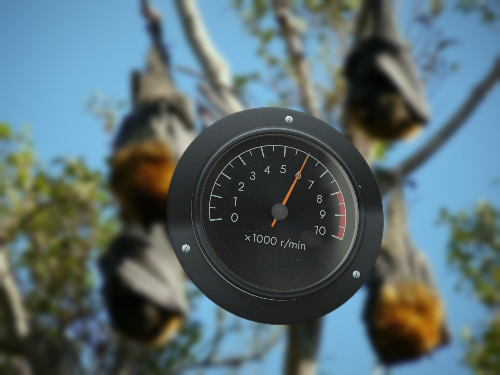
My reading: 6000rpm
